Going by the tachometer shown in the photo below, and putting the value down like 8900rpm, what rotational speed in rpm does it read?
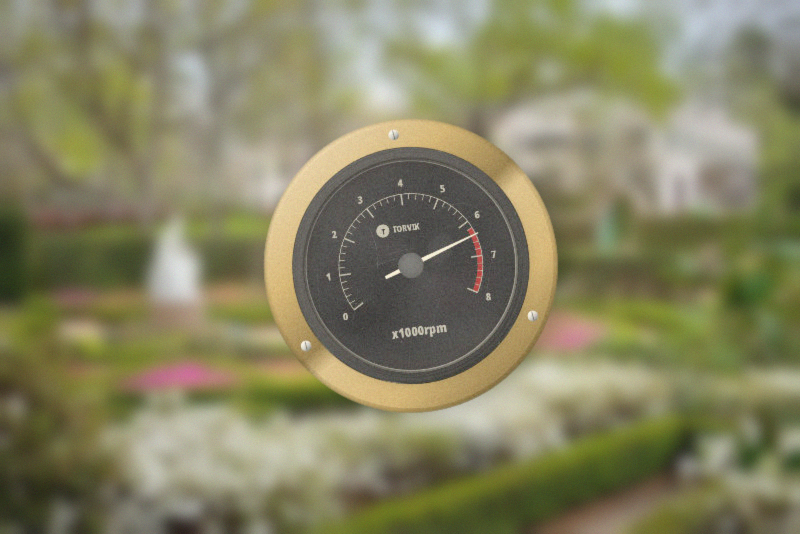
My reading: 6400rpm
